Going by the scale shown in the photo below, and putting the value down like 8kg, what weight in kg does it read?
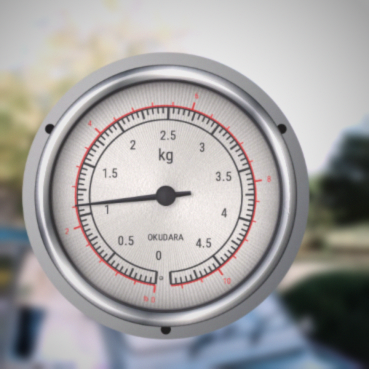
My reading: 1.1kg
